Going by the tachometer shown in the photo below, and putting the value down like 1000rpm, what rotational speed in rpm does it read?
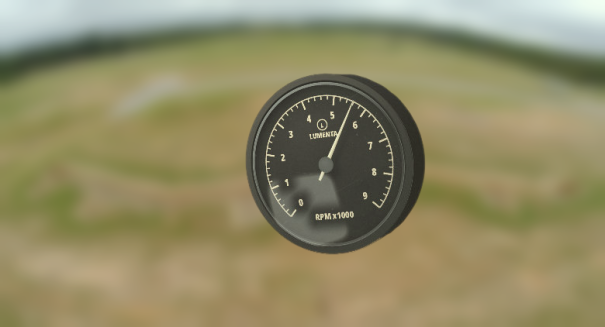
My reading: 5600rpm
